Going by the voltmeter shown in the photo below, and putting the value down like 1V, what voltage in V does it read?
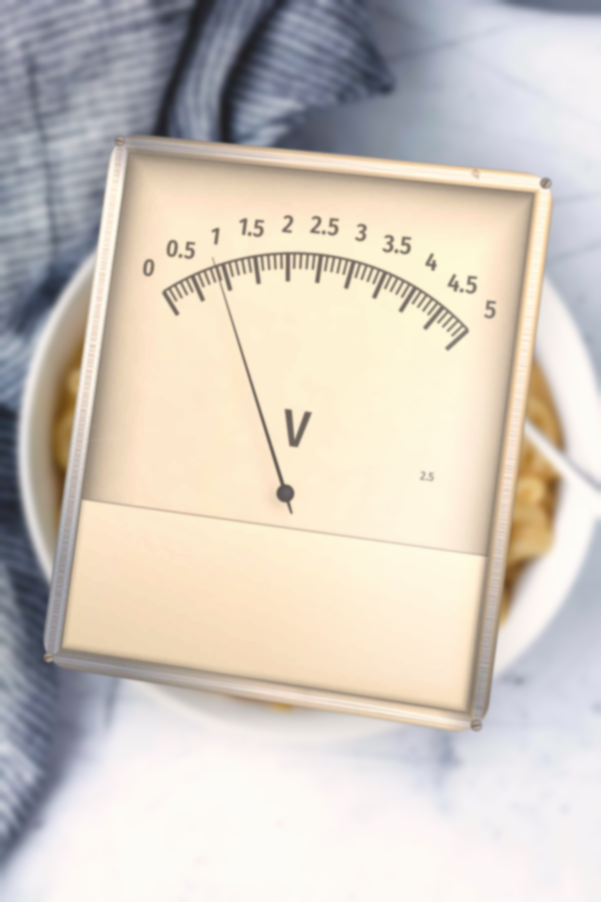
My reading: 0.9V
